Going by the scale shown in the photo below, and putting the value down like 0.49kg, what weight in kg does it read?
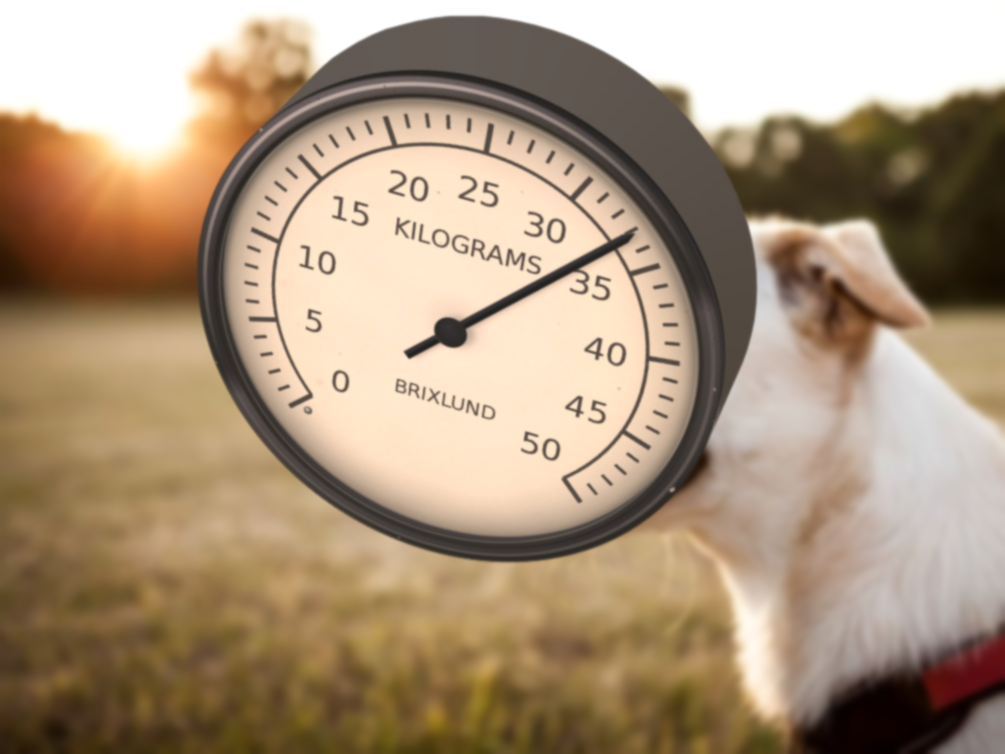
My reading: 33kg
